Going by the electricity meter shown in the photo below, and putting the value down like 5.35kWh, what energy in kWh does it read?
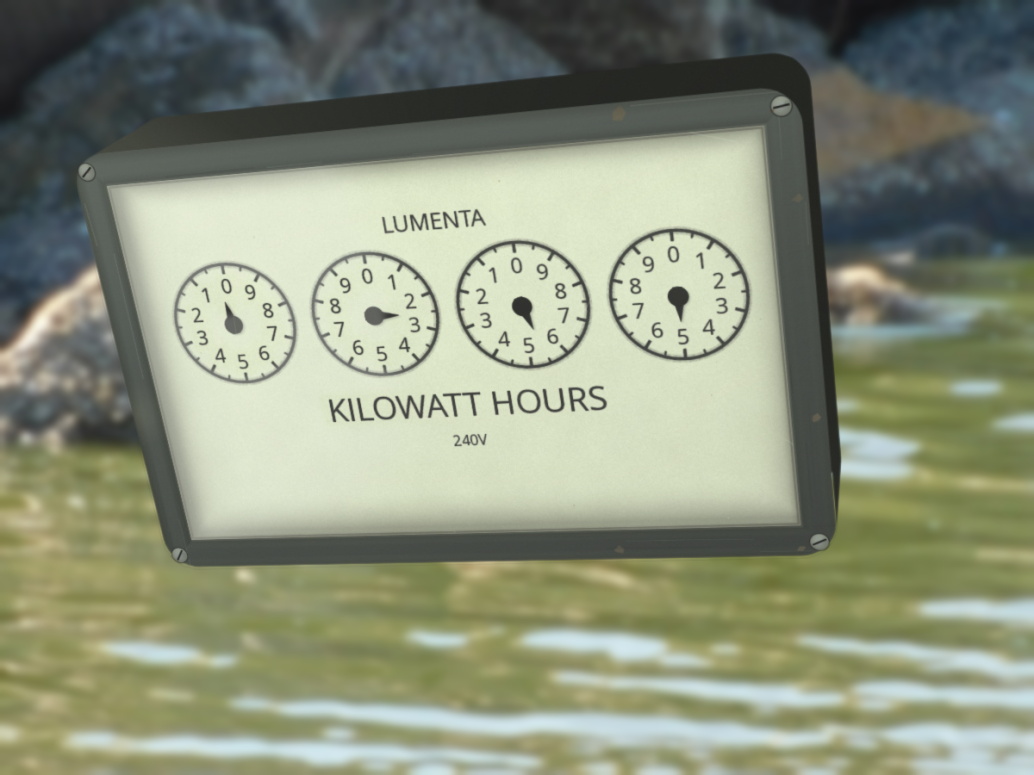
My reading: 255kWh
